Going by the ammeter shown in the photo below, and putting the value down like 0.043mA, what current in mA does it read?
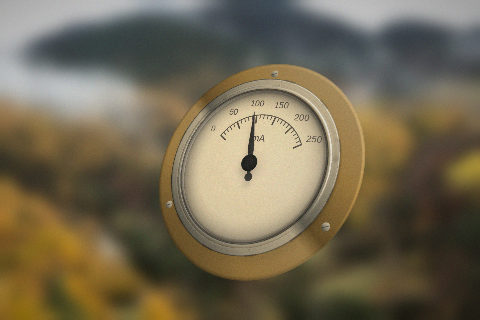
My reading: 100mA
